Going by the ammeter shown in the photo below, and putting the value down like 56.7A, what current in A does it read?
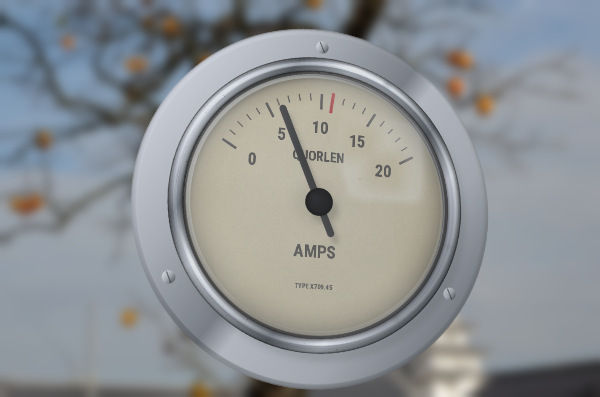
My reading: 6A
